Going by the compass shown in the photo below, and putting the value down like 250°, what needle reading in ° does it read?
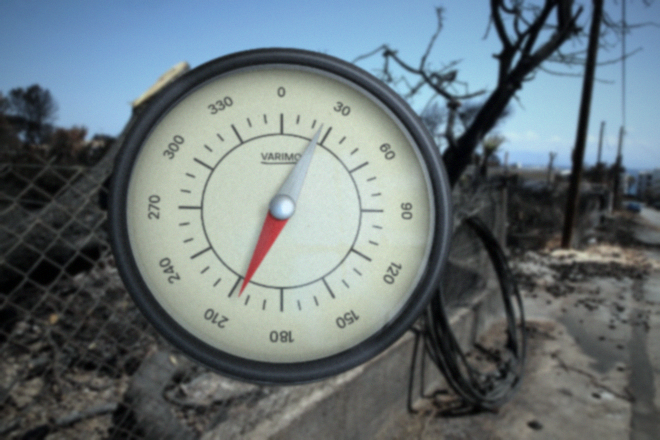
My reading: 205°
